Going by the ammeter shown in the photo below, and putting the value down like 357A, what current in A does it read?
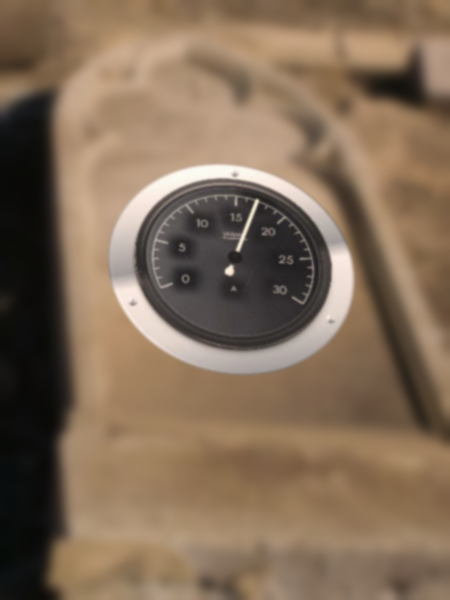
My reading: 17A
